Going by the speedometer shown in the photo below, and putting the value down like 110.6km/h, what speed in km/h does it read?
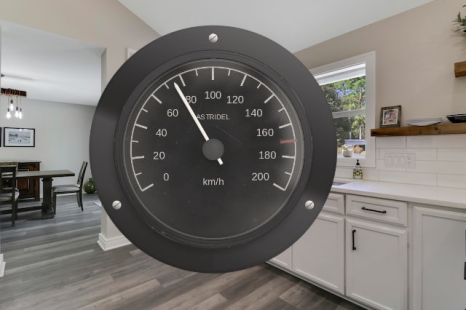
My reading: 75km/h
